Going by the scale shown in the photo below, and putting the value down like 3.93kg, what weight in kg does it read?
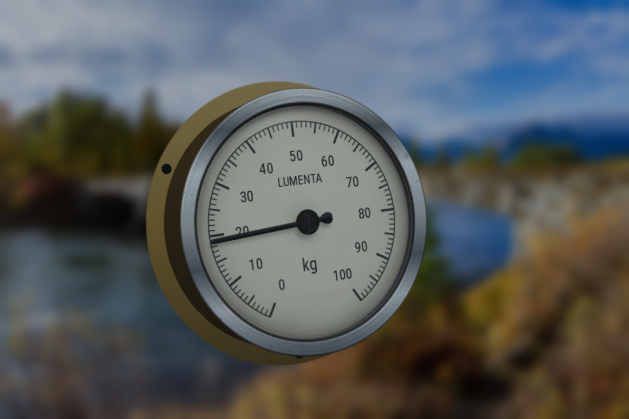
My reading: 19kg
